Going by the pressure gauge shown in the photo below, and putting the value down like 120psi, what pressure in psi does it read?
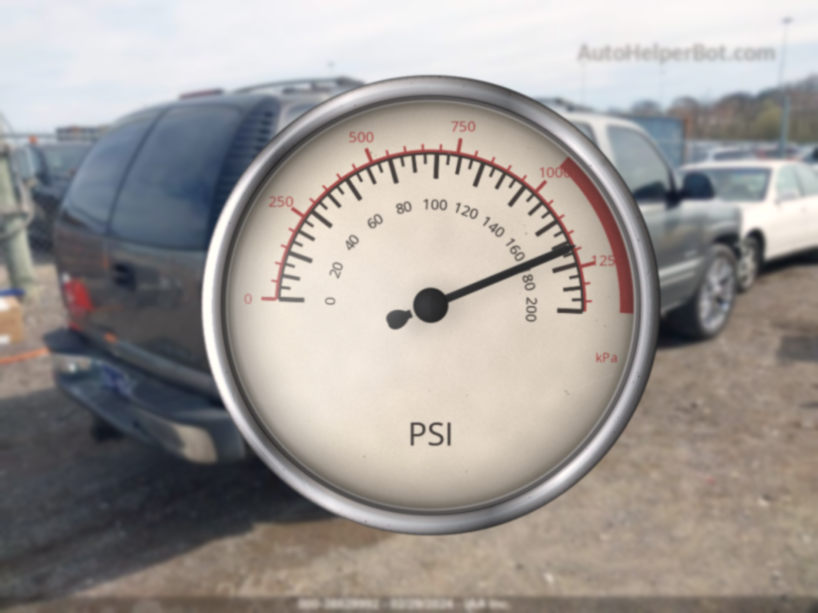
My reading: 172.5psi
